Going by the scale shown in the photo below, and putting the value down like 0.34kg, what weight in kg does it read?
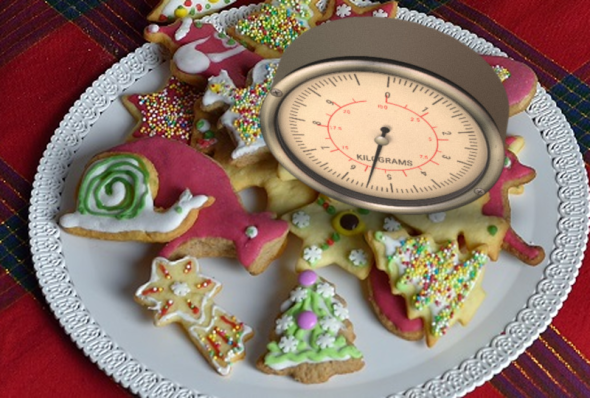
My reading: 5.5kg
